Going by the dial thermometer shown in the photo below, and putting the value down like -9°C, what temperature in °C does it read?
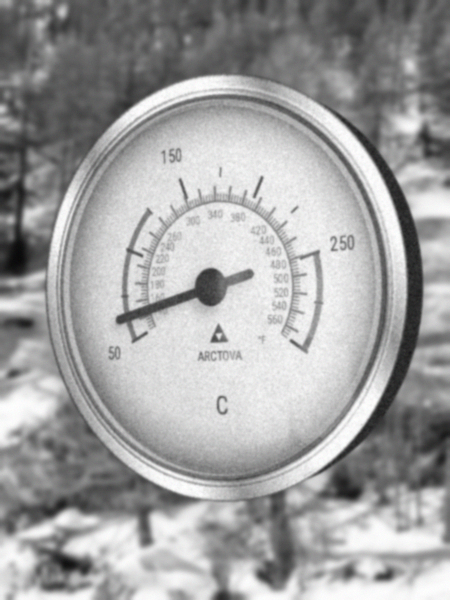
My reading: 62.5°C
